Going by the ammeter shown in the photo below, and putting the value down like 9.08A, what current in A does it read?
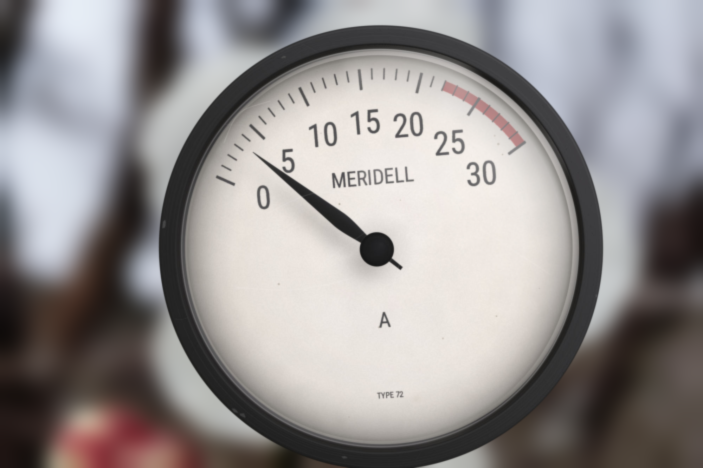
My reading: 3.5A
